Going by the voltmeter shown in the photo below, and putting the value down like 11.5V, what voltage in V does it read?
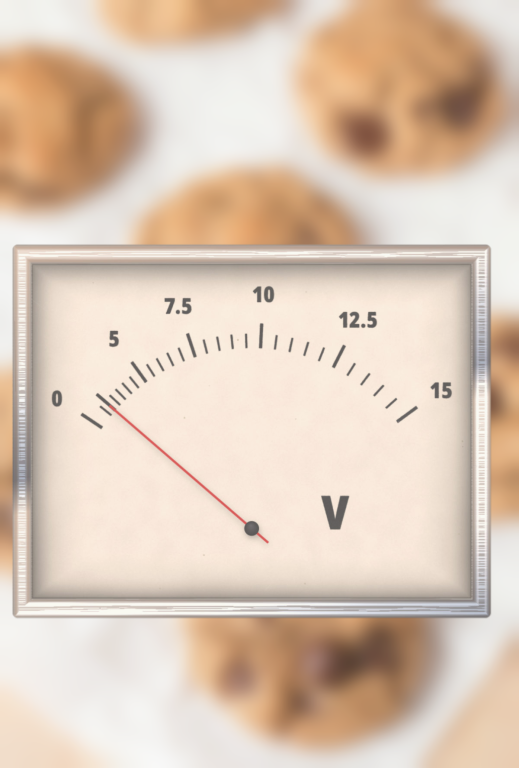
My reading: 2.5V
